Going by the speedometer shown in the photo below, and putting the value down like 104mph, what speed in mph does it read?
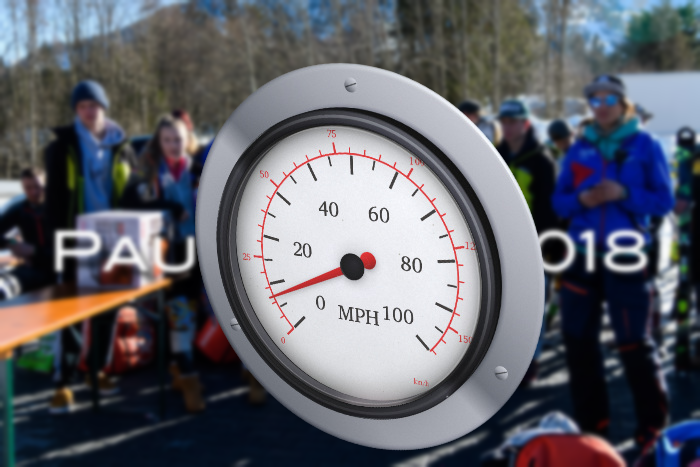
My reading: 7.5mph
